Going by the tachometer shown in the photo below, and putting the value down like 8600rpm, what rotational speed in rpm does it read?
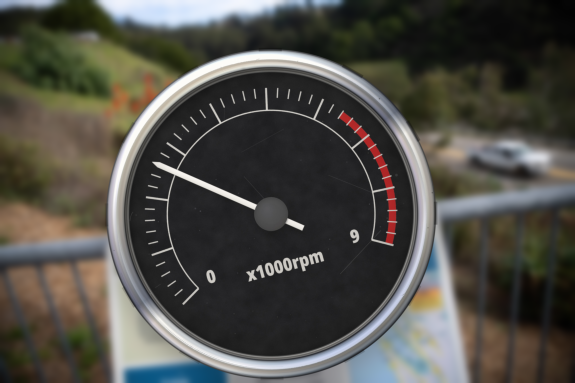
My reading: 2600rpm
